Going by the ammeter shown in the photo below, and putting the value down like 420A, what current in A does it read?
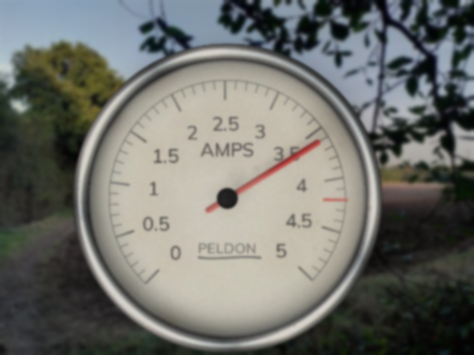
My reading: 3.6A
